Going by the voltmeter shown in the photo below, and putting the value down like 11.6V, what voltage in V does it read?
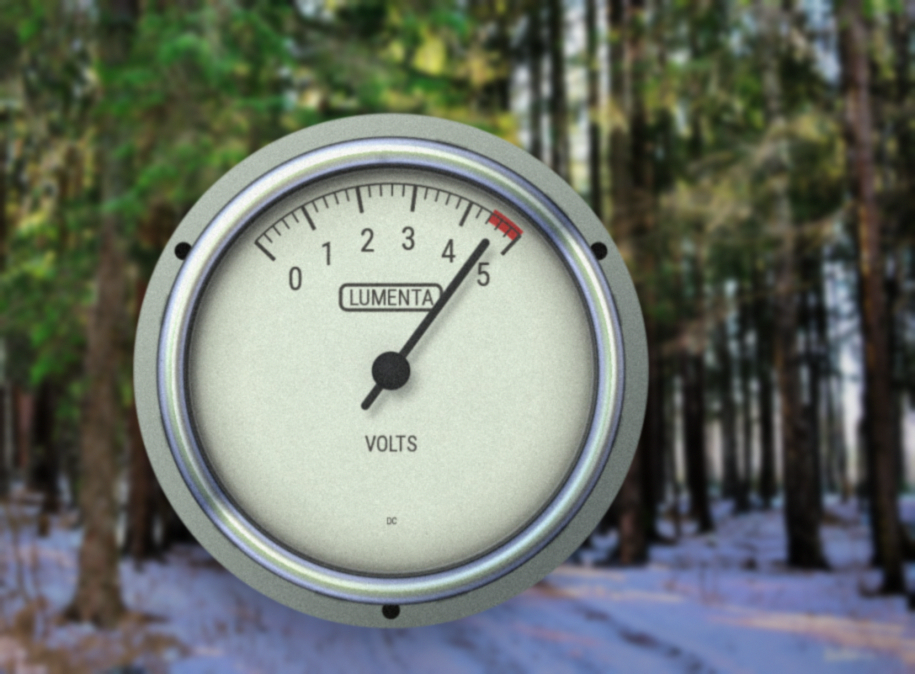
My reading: 4.6V
